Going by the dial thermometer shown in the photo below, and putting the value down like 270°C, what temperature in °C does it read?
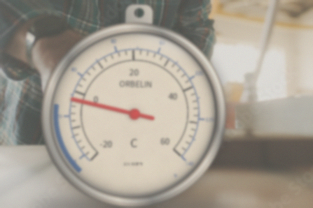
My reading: -2°C
